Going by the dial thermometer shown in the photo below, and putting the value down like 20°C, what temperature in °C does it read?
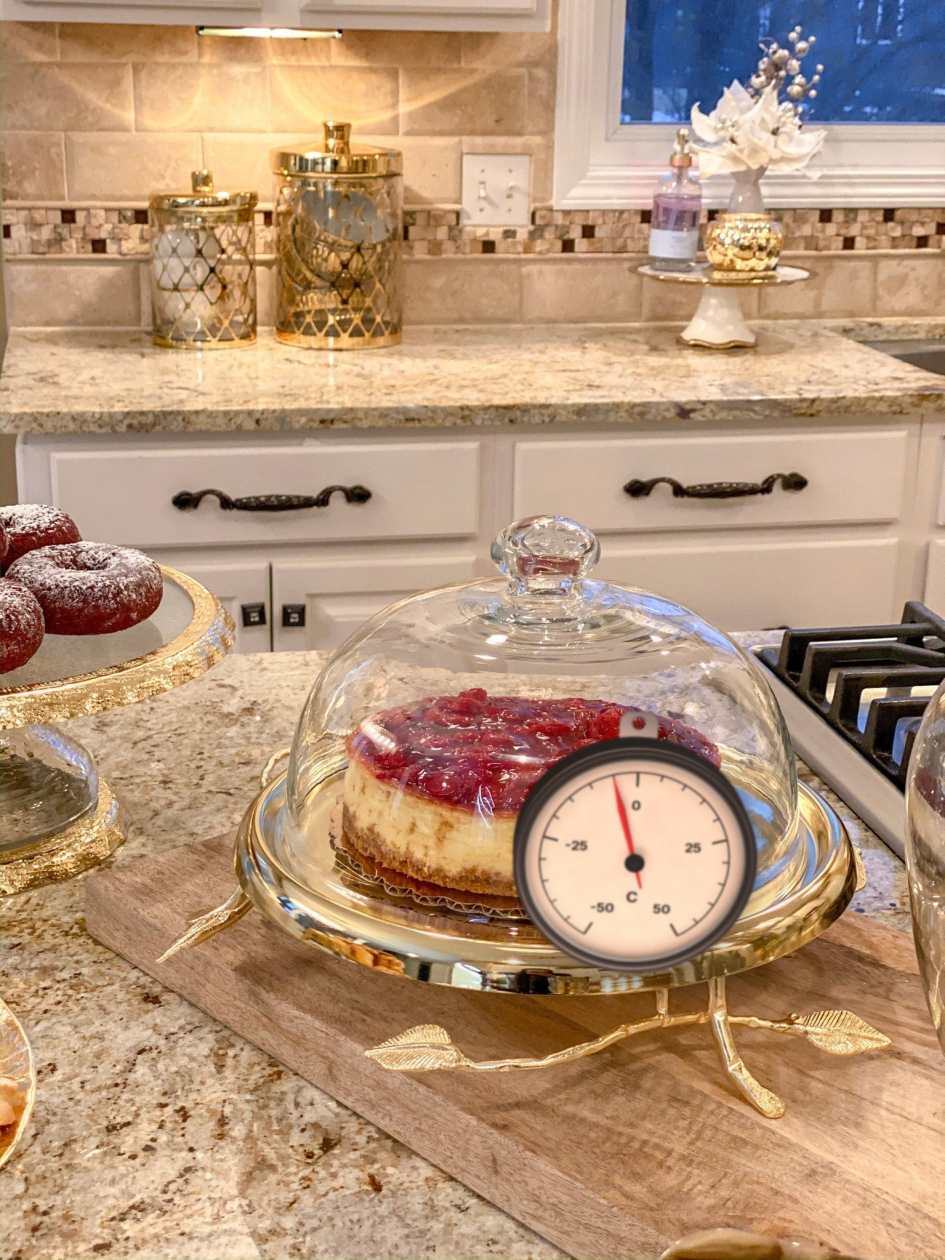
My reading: -5°C
